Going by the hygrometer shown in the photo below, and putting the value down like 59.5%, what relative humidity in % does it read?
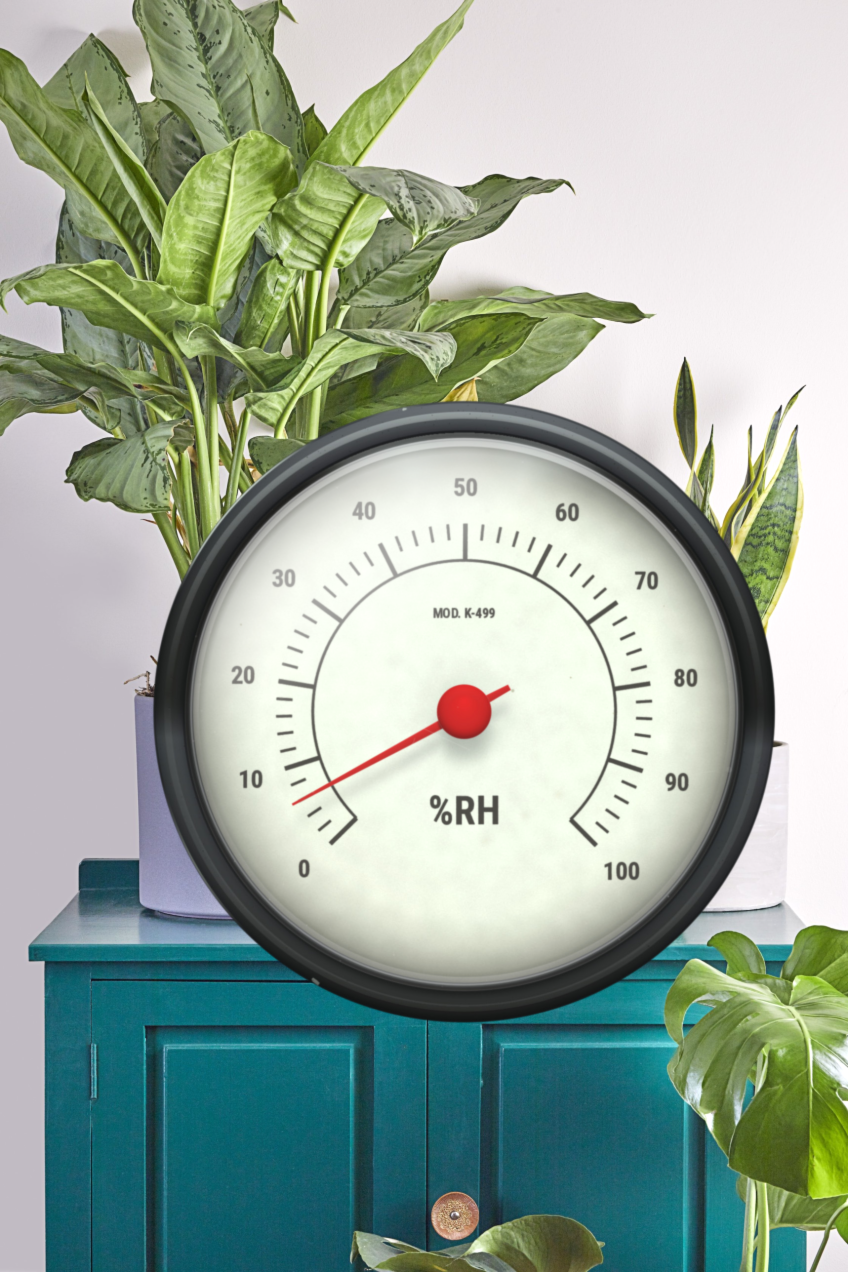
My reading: 6%
